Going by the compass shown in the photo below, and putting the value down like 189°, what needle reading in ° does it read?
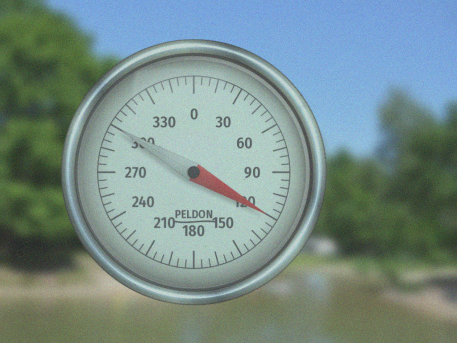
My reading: 120°
